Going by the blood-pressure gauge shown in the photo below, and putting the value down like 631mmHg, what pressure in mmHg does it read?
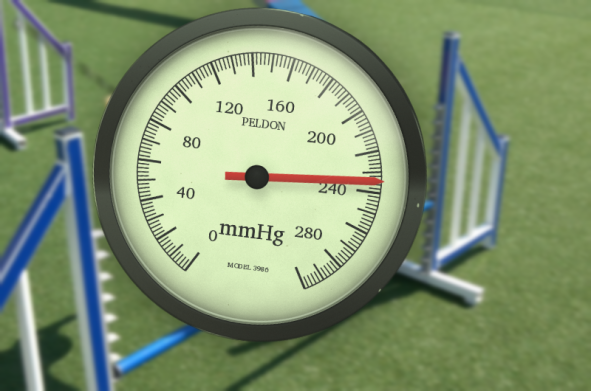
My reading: 234mmHg
